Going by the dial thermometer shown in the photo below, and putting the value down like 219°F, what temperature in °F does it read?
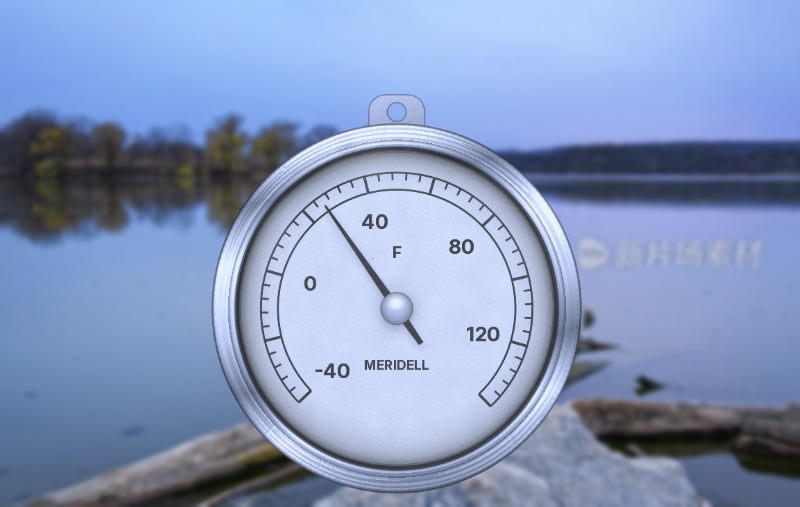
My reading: 26°F
